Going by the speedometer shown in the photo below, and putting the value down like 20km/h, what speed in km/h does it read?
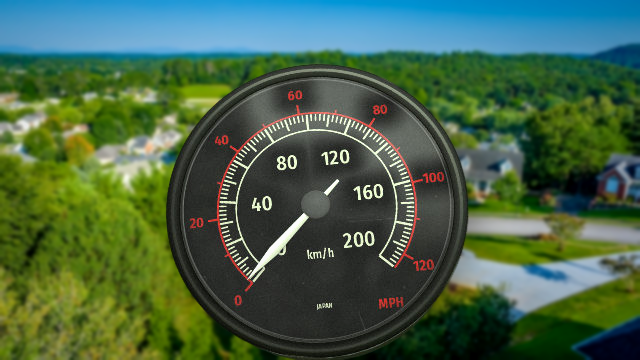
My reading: 2km/h
